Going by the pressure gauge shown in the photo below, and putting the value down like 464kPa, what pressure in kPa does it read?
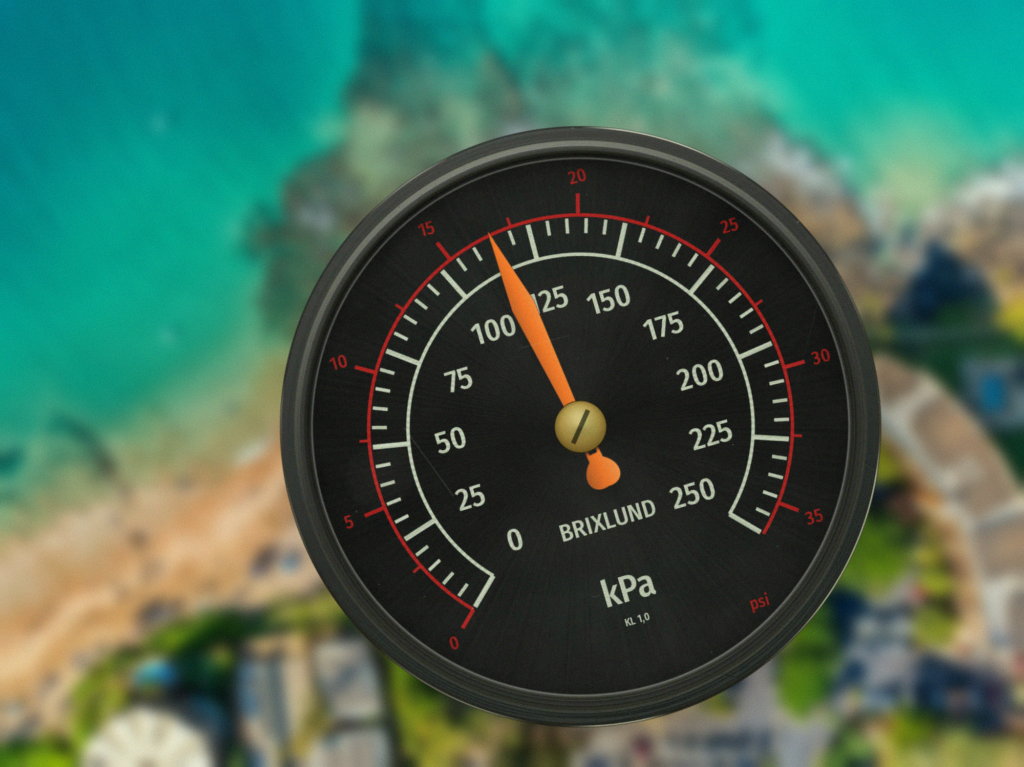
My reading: 115kPa
